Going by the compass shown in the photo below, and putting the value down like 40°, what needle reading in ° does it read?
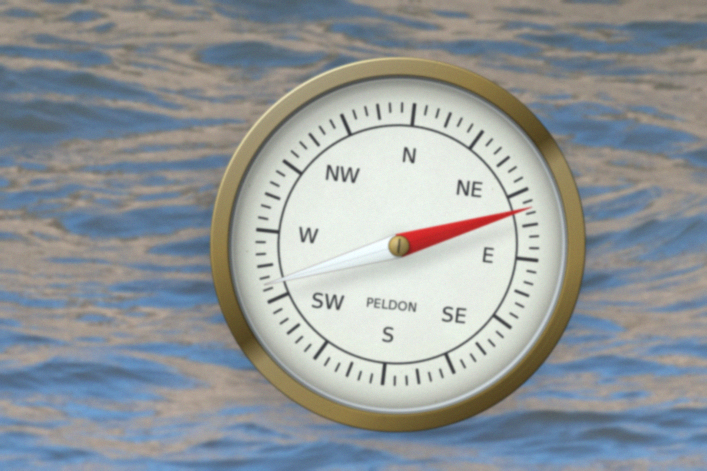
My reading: 67.5°
